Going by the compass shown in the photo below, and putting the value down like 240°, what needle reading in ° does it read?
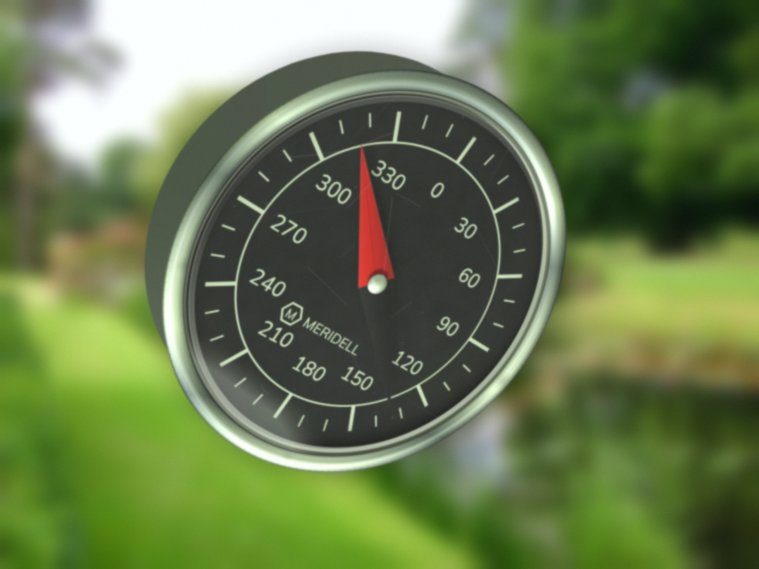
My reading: 315°
